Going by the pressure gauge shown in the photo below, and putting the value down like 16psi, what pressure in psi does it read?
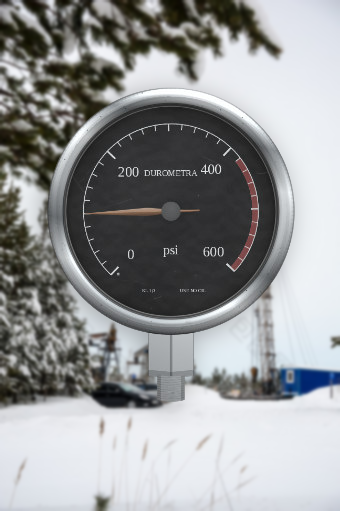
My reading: 100psi
